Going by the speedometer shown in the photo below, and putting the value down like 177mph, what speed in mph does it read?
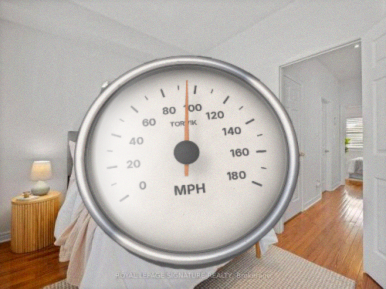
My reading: 95mph
